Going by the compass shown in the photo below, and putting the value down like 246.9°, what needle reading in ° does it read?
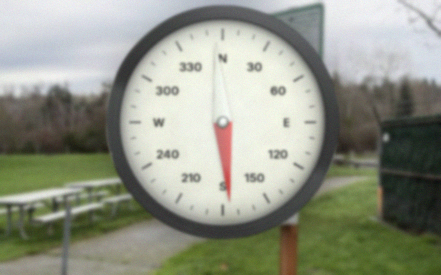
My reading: 175°
